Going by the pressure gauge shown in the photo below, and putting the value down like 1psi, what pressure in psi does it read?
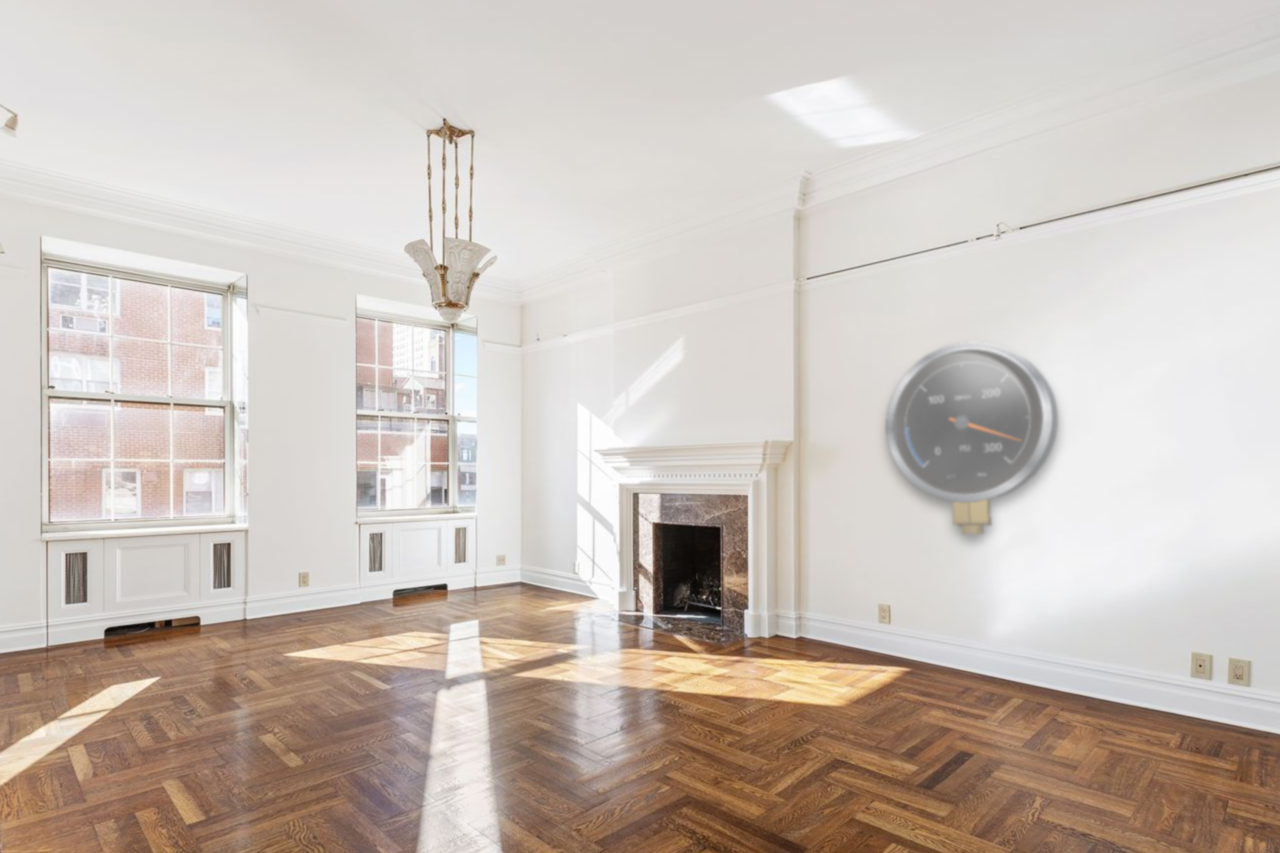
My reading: 275psi
